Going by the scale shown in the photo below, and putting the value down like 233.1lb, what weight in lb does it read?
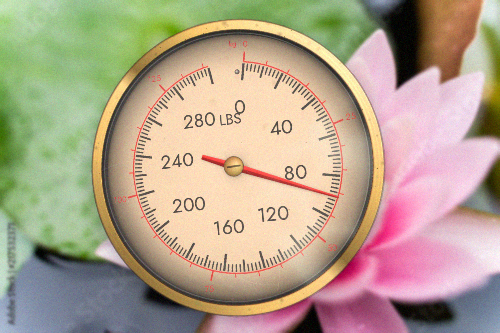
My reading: 90lb
